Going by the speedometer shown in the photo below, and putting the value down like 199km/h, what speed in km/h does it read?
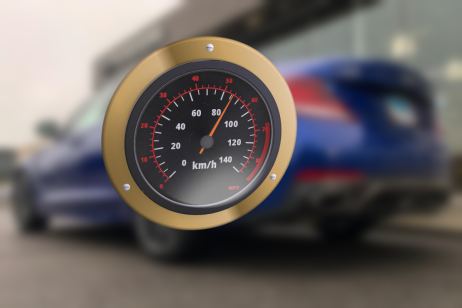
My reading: 85km/h
